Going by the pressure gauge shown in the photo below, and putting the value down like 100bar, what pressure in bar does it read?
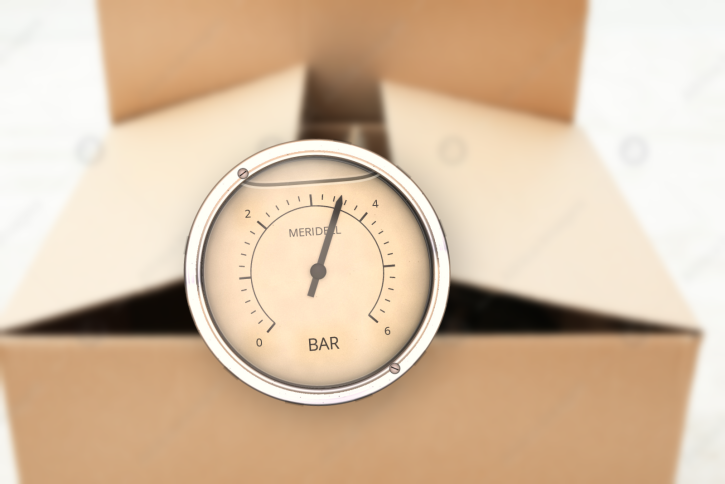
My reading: 3.5bar
